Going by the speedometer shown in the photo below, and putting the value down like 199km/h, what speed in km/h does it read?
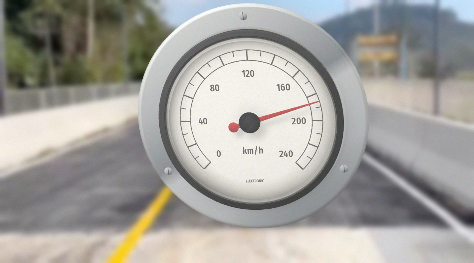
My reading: 185km/h
